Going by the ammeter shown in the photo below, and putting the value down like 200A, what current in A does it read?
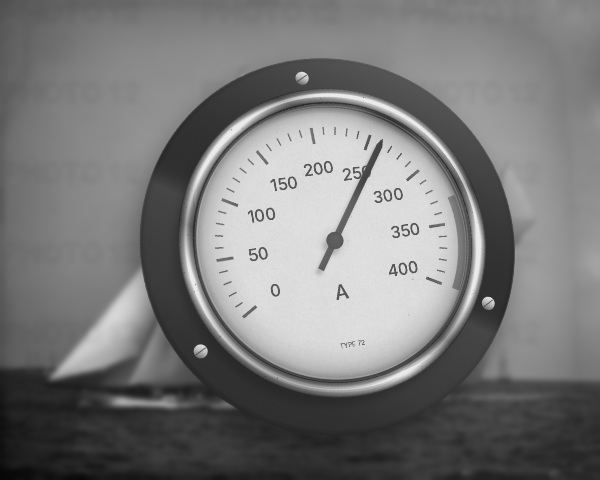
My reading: 260A
